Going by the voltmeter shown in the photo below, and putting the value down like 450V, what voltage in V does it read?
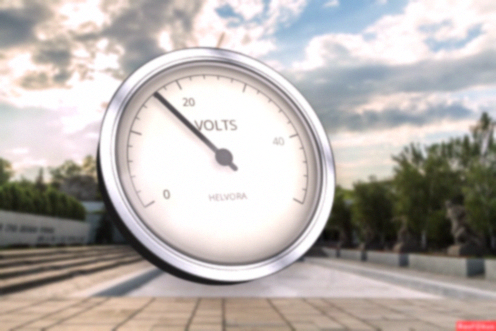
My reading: 16V
